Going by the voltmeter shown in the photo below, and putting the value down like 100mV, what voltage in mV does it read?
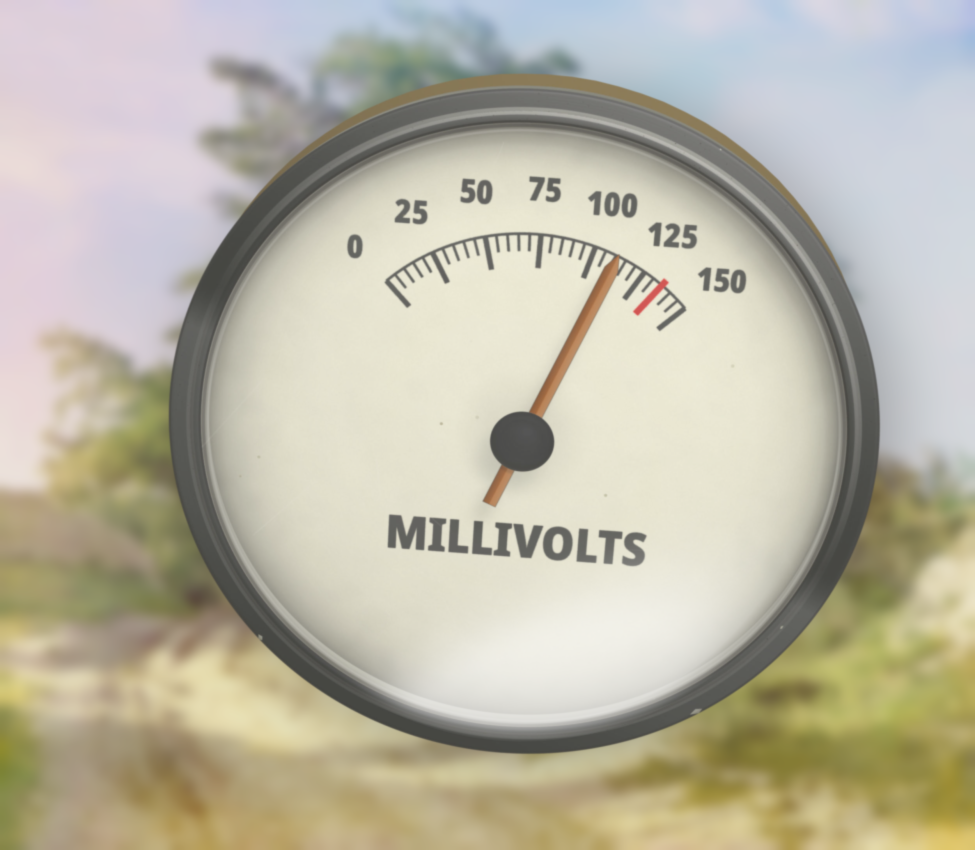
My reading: 110mV
